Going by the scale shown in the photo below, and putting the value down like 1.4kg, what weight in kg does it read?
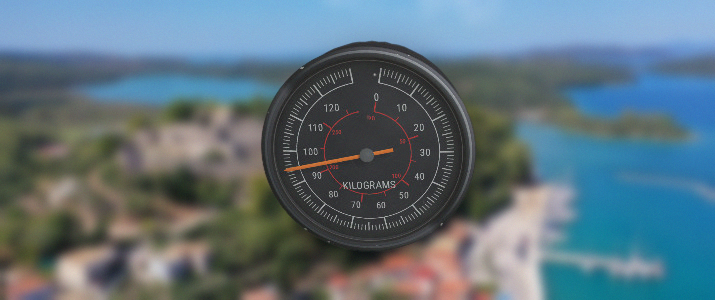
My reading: 95kg
